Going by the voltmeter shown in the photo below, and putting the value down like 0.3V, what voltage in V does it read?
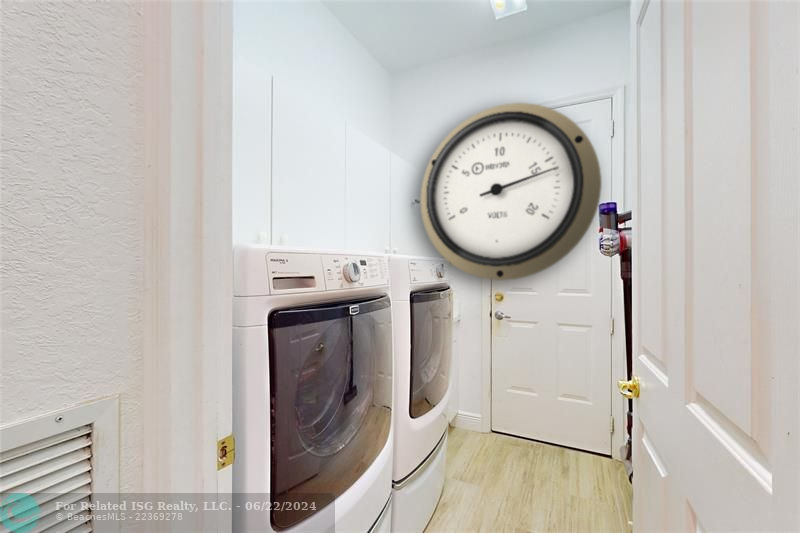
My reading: 16V
